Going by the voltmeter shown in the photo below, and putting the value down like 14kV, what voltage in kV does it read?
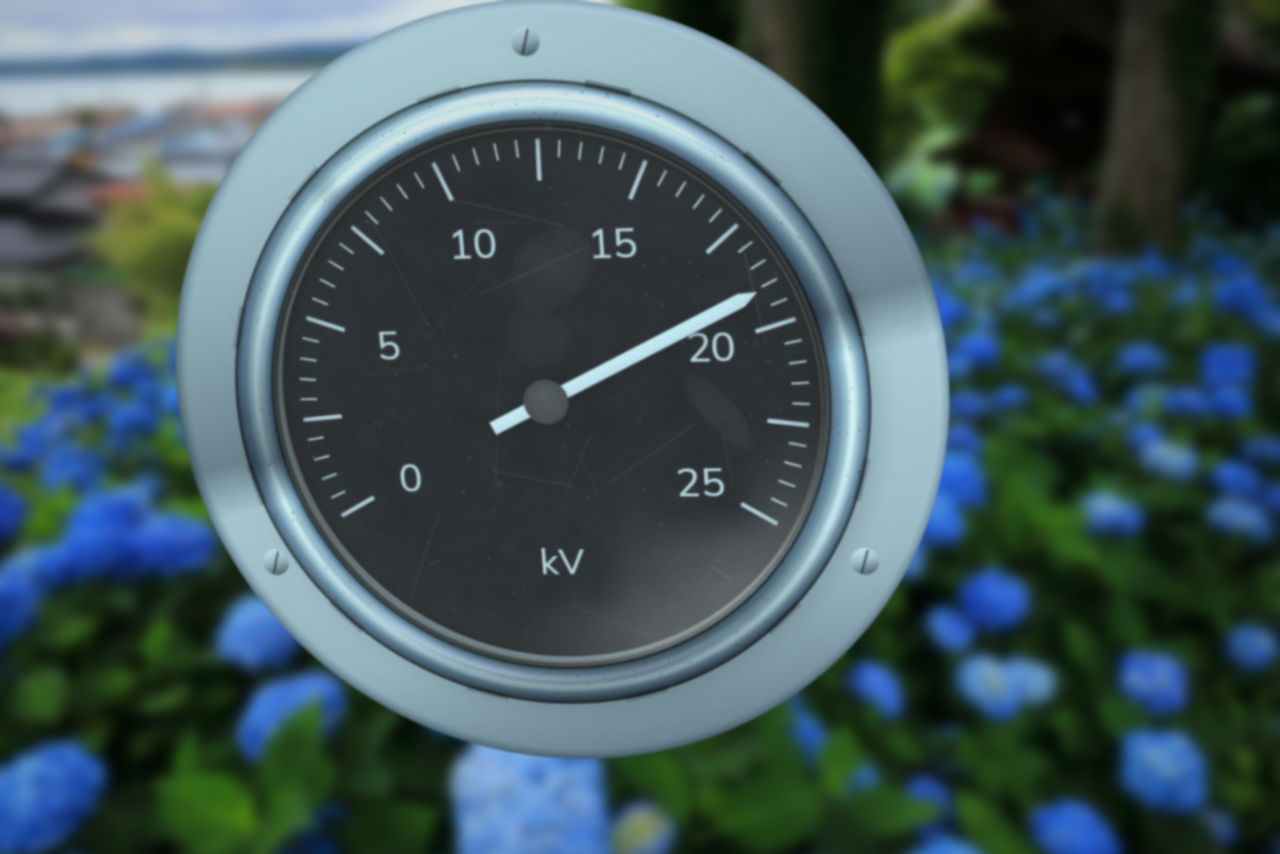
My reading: 19kV
